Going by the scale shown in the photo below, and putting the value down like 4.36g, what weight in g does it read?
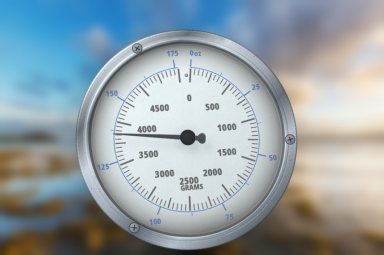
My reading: 3850g
